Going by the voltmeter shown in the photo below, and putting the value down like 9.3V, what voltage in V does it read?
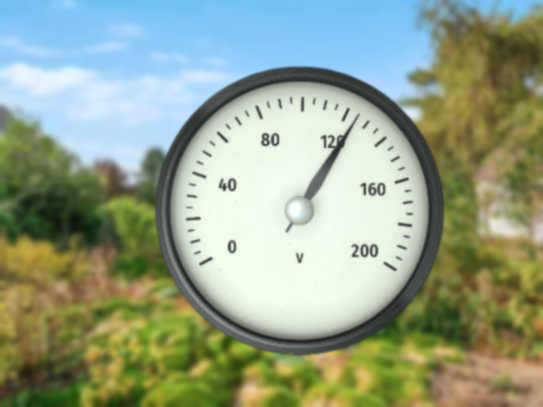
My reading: 125V
